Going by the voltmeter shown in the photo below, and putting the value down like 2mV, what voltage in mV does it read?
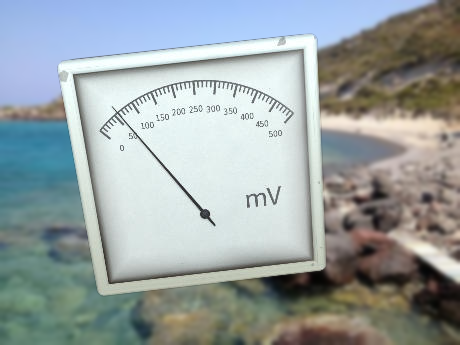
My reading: 60mV
